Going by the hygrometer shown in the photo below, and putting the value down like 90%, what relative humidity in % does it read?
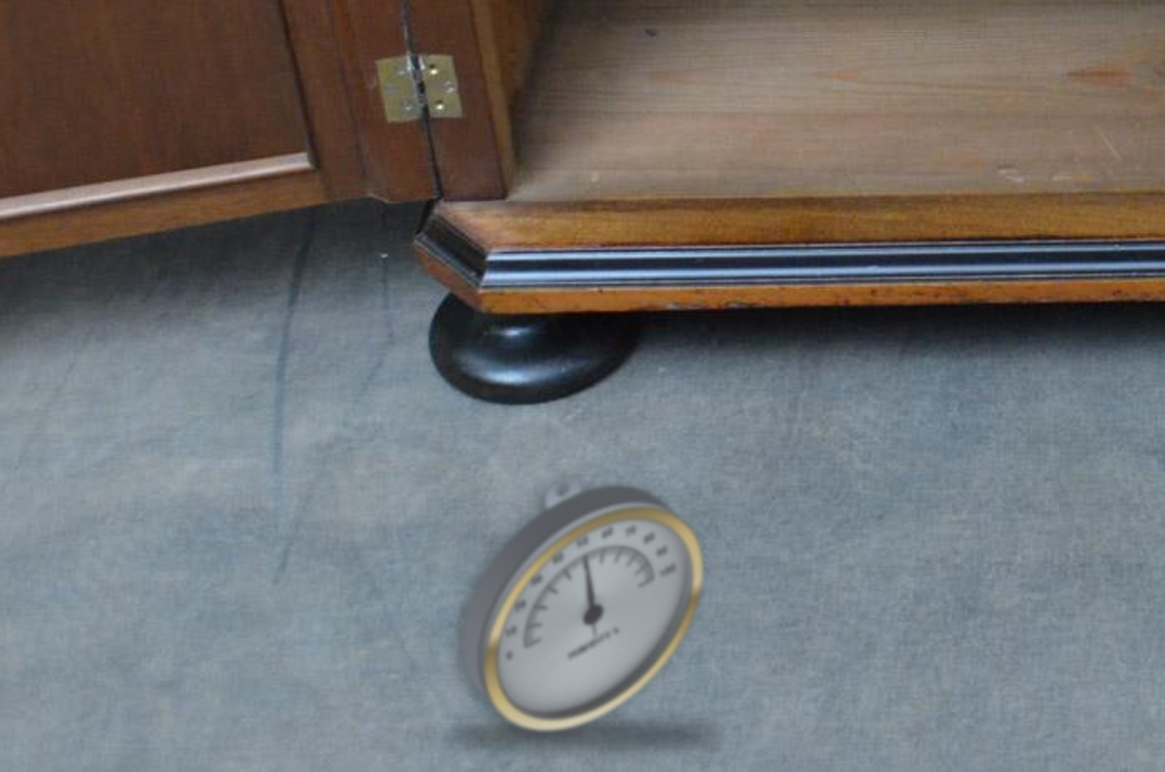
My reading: 50%
